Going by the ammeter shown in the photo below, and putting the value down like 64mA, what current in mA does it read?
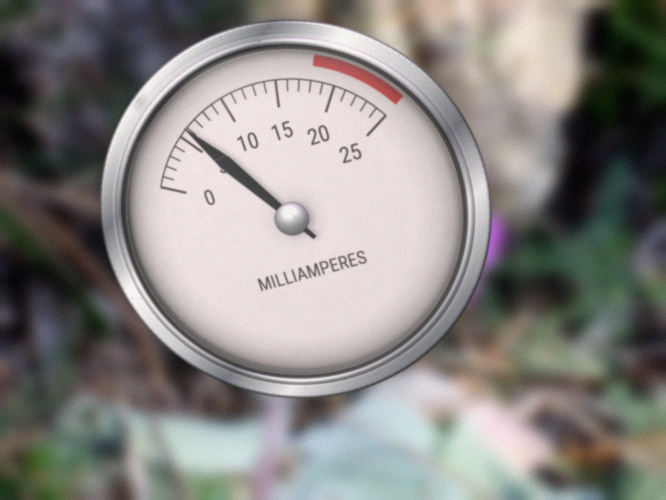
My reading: 6mA
